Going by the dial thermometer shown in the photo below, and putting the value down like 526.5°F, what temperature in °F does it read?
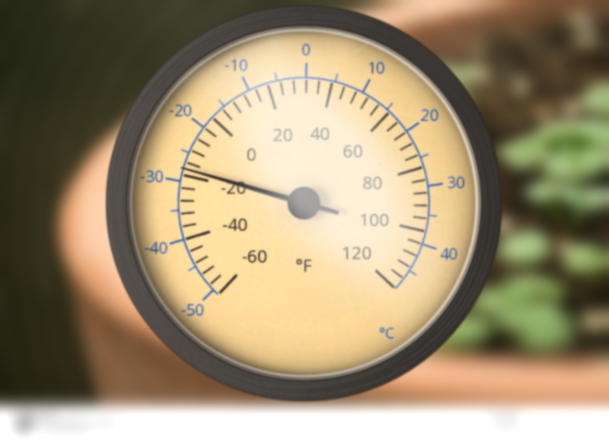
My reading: -18°F
